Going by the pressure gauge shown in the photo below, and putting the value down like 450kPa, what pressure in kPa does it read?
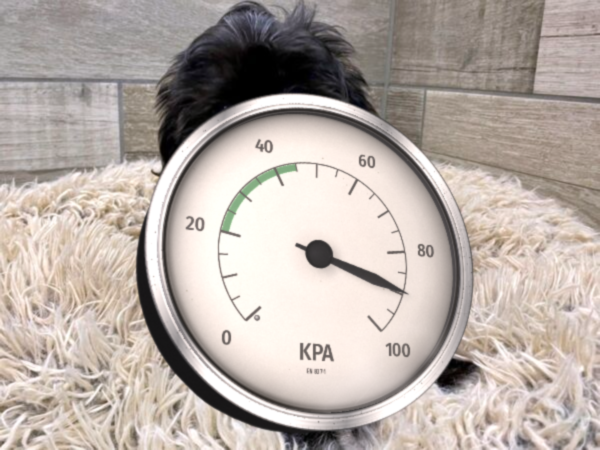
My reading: 90kPa
